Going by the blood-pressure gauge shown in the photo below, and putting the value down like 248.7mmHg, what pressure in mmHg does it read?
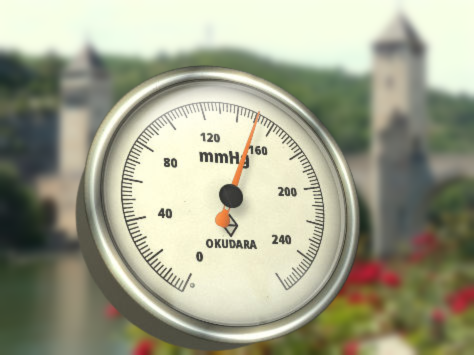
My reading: 150mmHg
